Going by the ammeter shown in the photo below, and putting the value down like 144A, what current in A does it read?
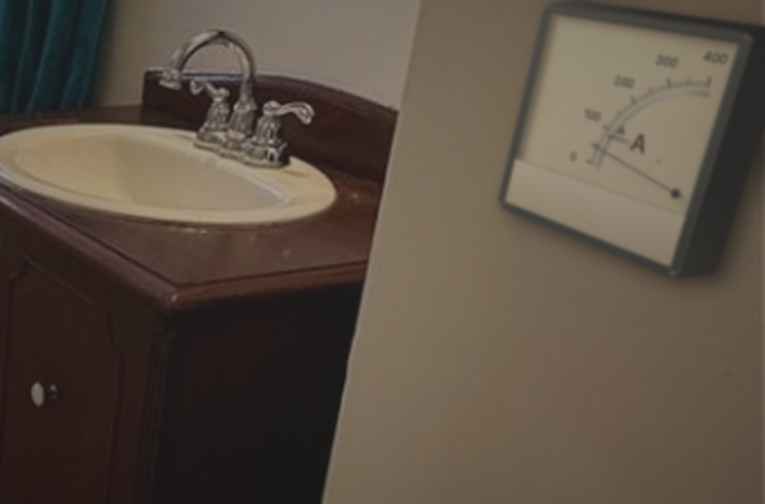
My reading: 50A
